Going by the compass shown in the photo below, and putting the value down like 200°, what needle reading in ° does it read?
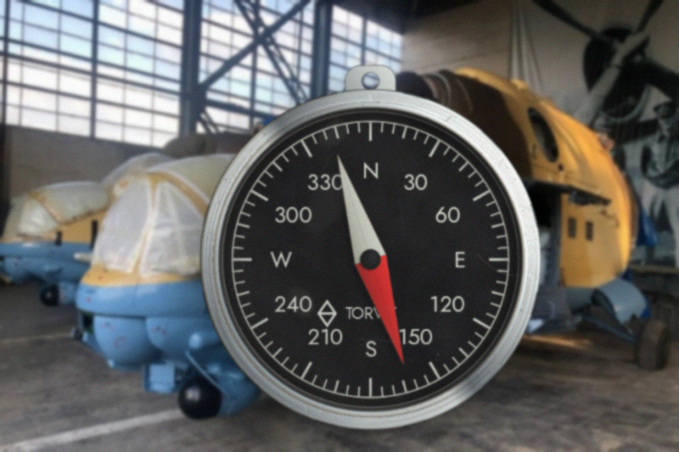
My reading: 162.5°
